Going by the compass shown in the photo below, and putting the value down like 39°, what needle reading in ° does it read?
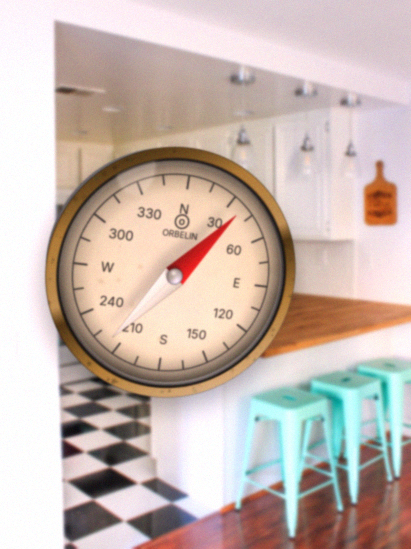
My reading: 37.5°
